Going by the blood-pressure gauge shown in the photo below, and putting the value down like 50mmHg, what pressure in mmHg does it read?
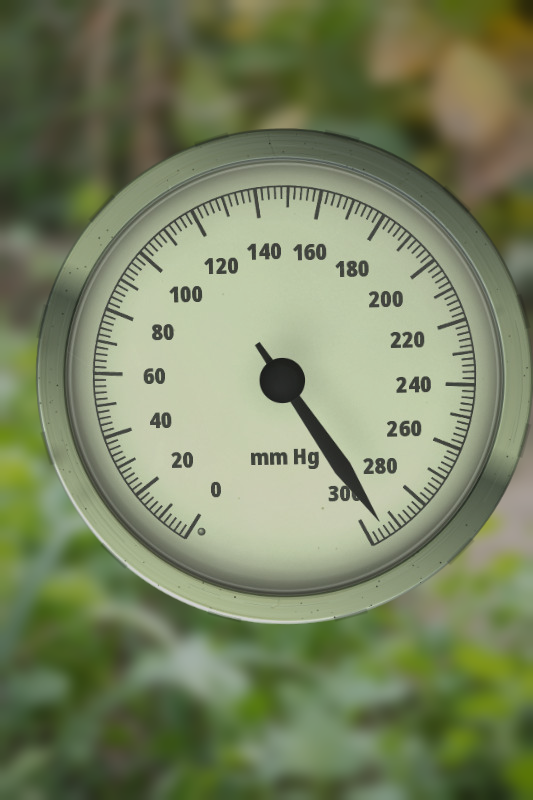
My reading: 294mmHg
